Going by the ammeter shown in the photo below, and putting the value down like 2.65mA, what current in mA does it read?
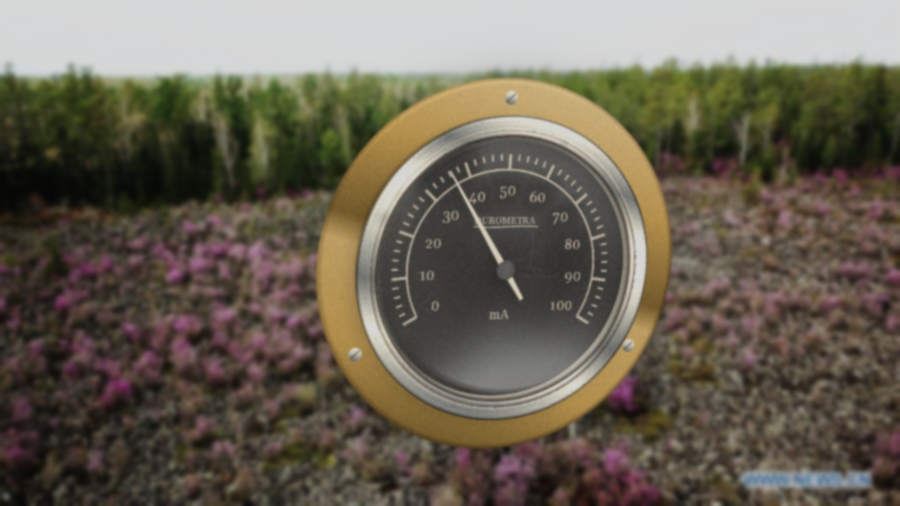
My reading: 36mA
